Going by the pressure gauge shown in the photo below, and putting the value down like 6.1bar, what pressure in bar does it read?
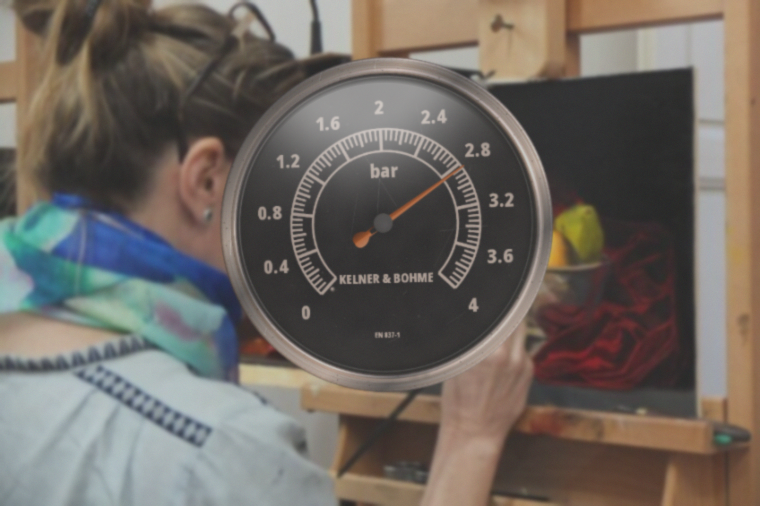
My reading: 2.85bar
